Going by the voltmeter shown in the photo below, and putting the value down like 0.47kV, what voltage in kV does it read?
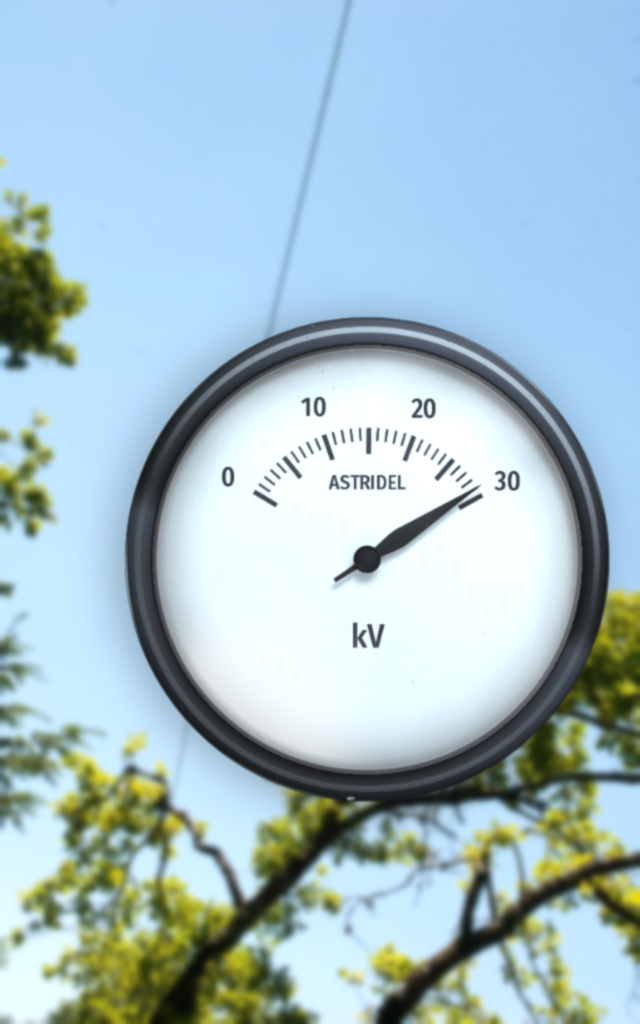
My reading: 29kV
